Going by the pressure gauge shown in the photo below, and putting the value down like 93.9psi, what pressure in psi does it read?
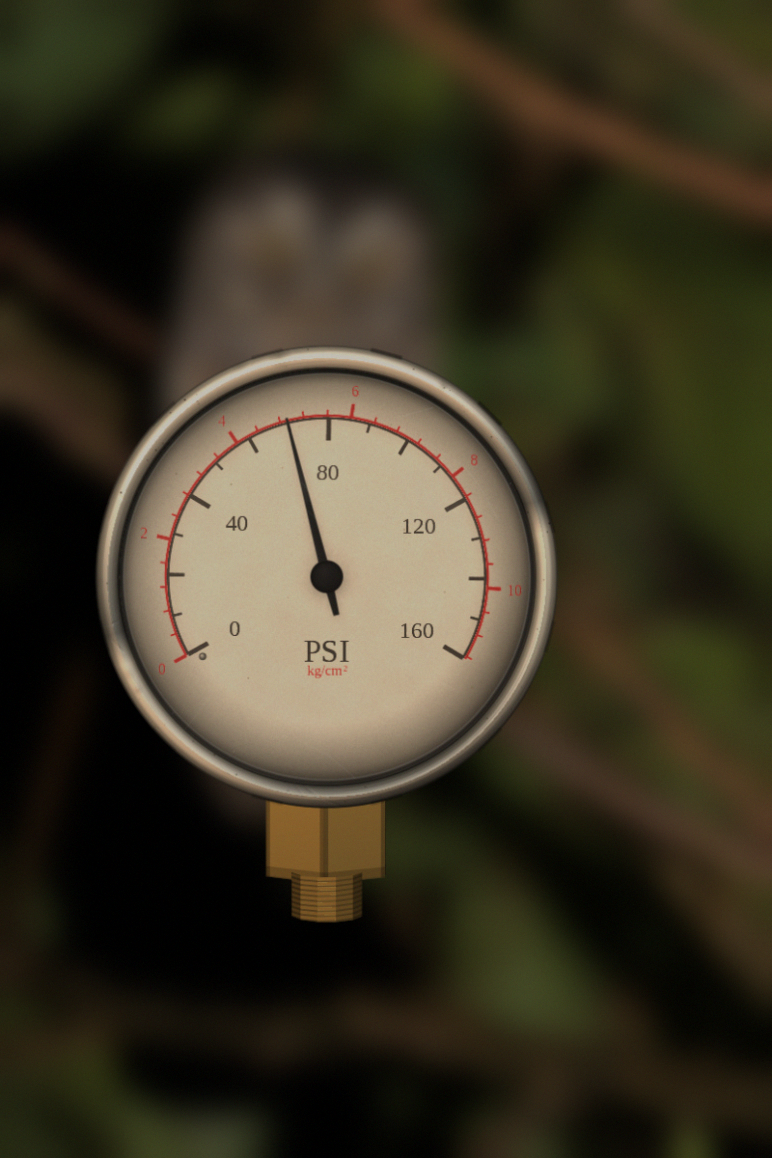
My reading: 70psi
